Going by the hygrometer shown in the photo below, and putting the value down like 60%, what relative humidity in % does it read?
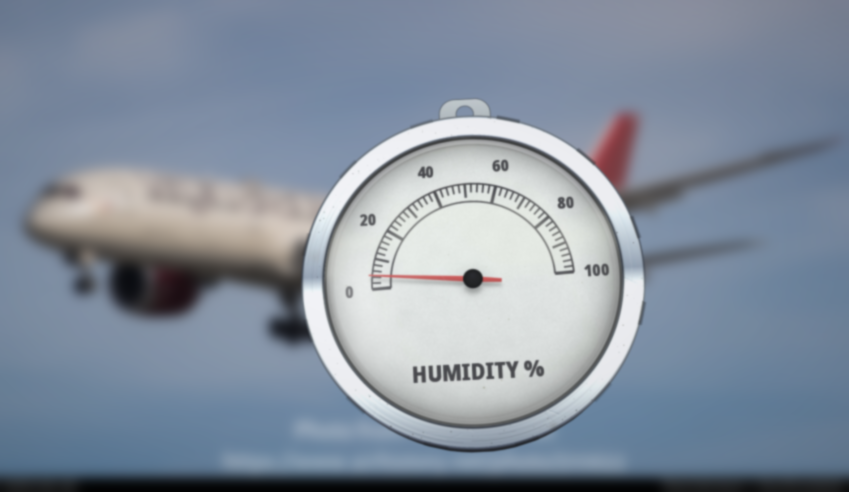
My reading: 4%
